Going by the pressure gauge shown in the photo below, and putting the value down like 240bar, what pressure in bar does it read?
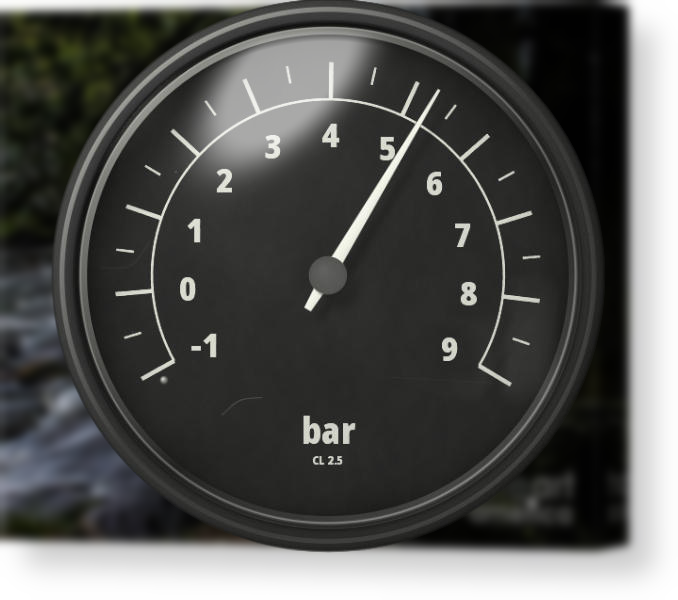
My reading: 5.25bar
